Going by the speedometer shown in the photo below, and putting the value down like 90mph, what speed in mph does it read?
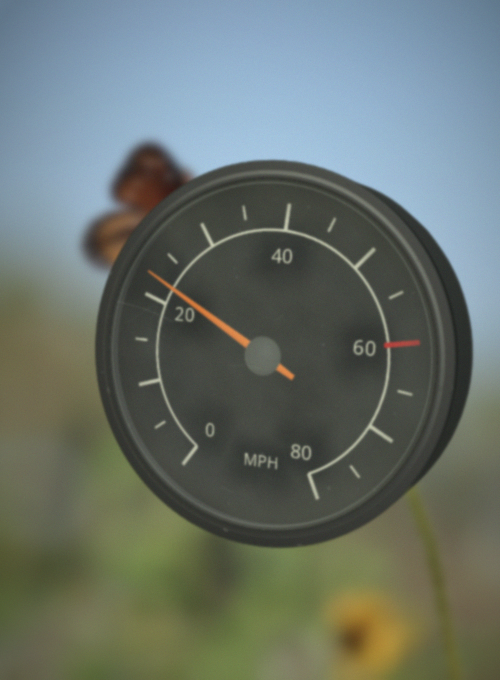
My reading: 22.5mph
